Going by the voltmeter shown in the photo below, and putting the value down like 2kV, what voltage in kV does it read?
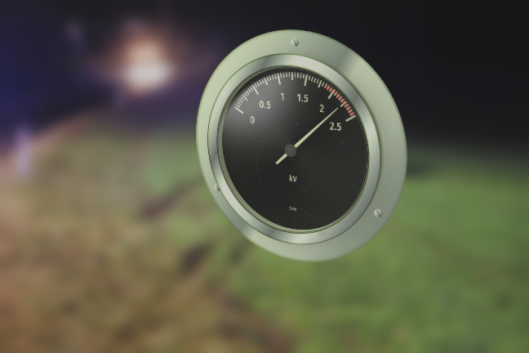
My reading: 2.25kV
